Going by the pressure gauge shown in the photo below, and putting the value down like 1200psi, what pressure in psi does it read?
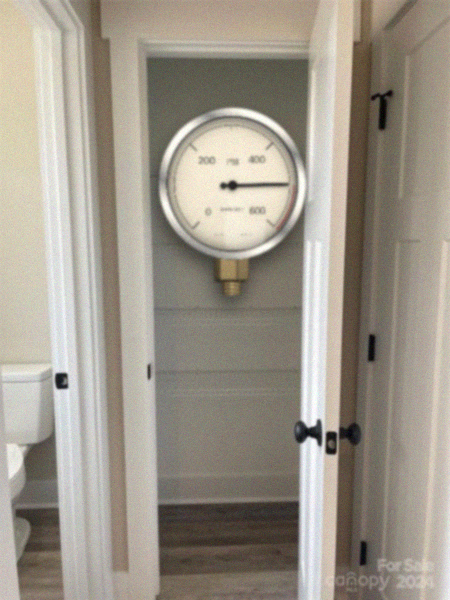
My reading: 500psi
